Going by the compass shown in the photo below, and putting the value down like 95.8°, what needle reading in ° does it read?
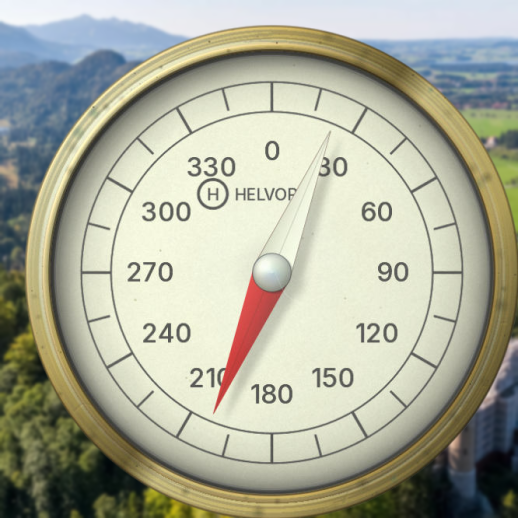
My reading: 202.5°
